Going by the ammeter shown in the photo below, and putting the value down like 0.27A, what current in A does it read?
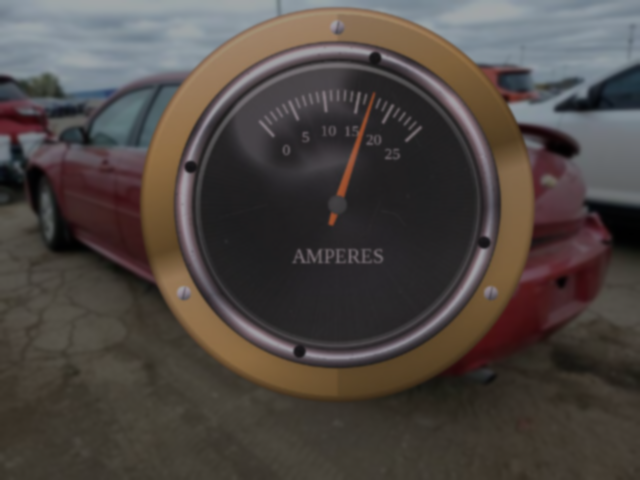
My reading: 17A
